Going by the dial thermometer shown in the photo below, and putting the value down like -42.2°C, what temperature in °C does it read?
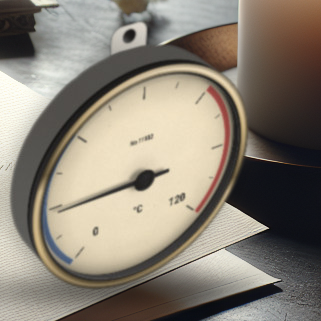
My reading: 20°C
